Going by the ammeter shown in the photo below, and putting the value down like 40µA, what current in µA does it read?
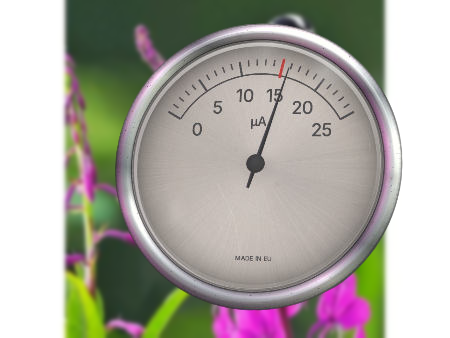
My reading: 16µA
